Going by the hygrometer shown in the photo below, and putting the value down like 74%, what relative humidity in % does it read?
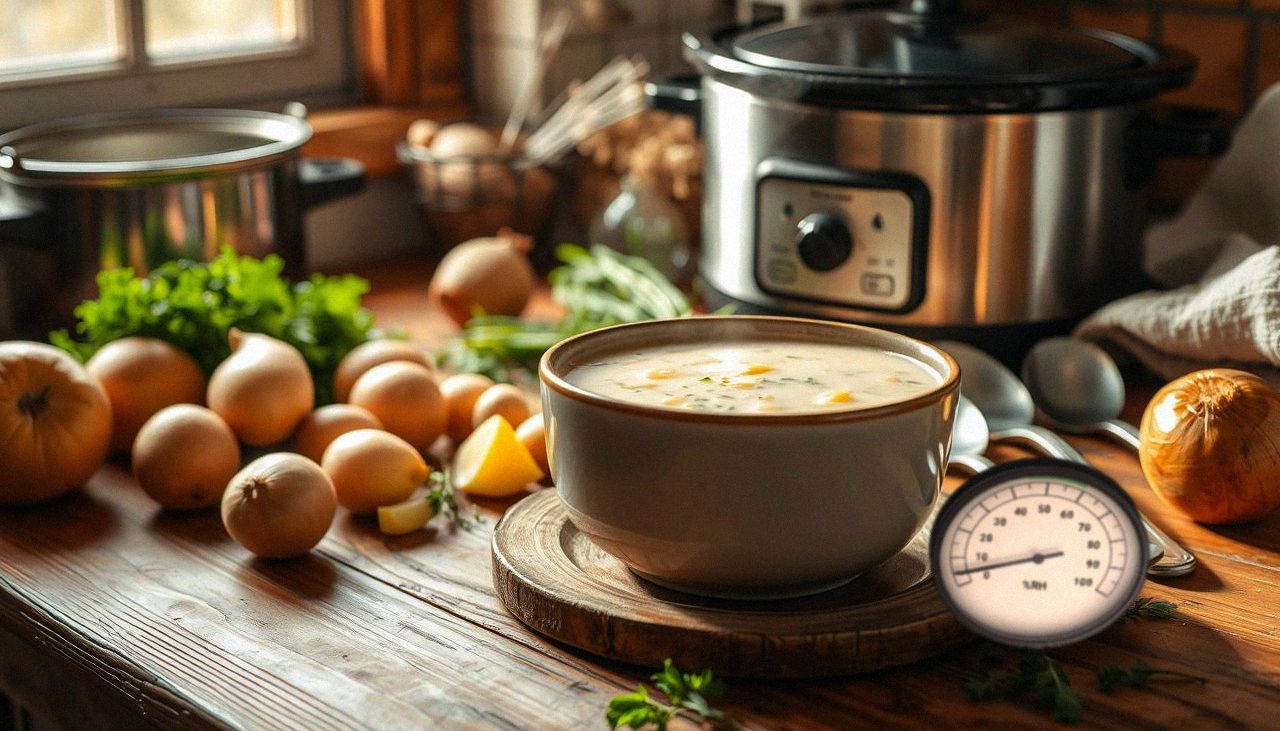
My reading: 5%
